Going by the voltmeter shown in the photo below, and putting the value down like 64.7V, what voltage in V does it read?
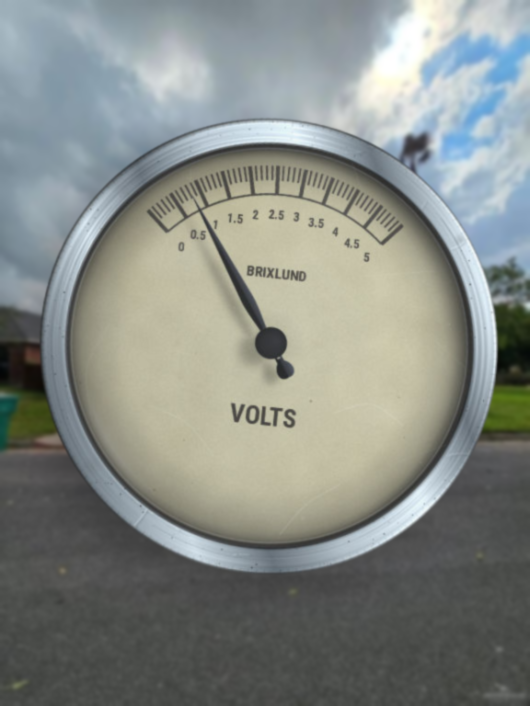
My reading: 0.8V
